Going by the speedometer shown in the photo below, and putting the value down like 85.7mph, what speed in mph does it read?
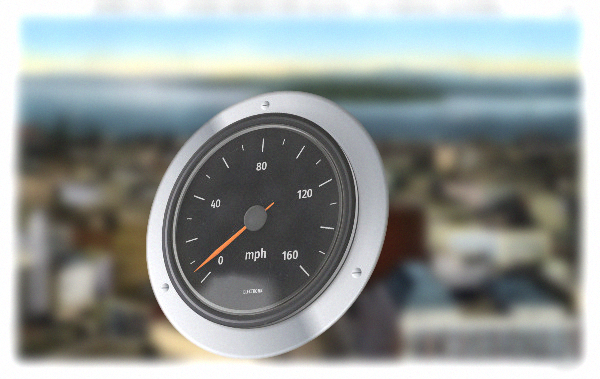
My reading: 5mph
